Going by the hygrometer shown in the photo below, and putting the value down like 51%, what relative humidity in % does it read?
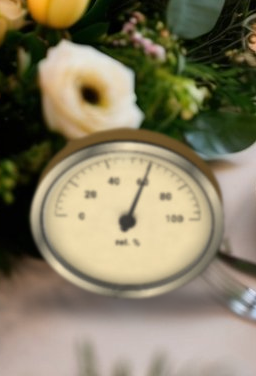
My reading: 60%
